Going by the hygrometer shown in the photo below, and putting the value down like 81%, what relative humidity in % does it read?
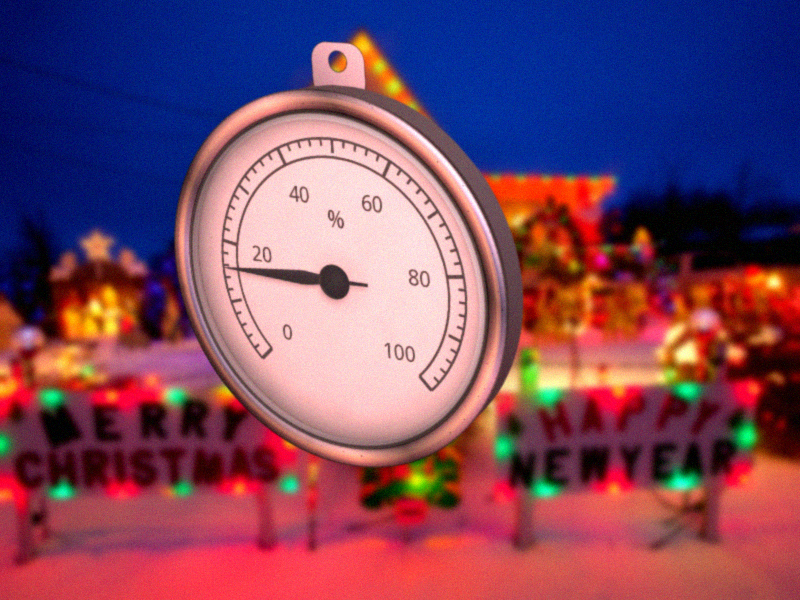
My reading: 16%
